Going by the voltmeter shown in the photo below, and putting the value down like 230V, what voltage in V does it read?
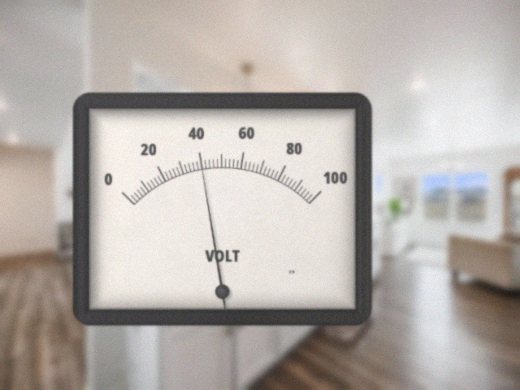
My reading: 40V
